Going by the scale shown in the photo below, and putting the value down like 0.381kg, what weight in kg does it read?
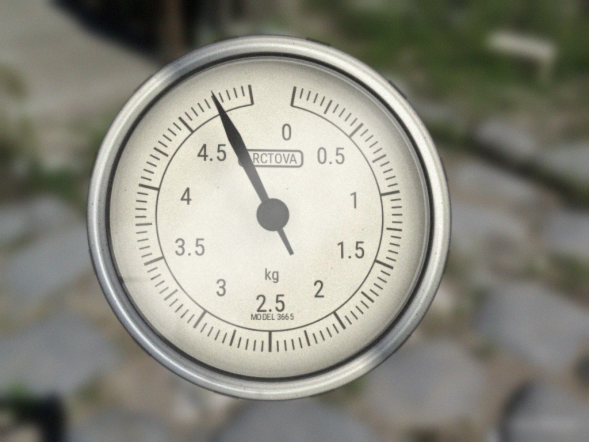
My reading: 4.75kg
